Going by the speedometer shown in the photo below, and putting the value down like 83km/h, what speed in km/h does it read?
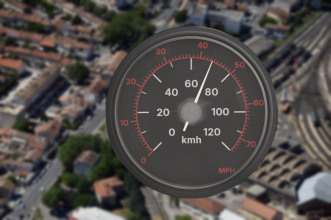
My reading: 70km/h
